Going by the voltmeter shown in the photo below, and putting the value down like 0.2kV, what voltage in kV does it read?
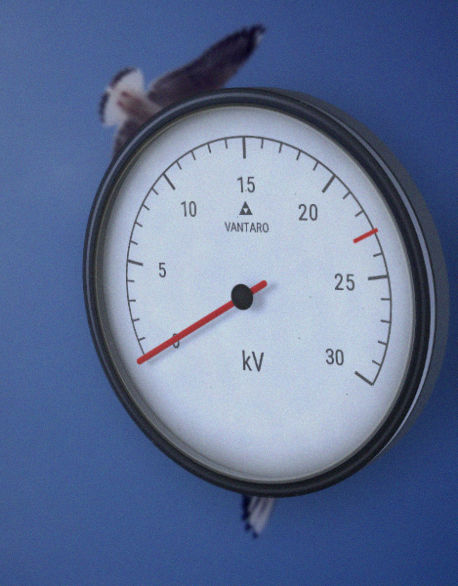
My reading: 0kV
